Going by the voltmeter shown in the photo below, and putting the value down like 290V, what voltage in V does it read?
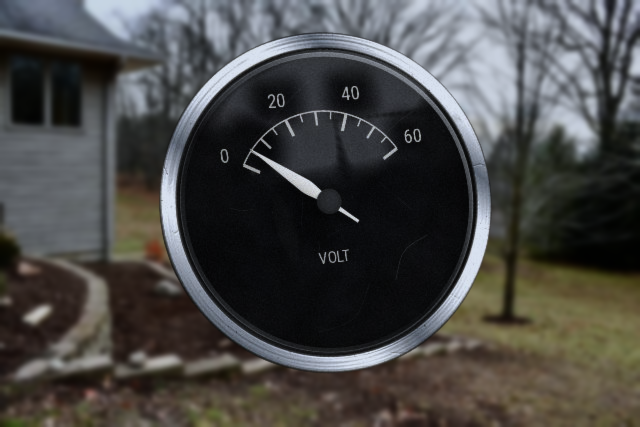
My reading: 5V
